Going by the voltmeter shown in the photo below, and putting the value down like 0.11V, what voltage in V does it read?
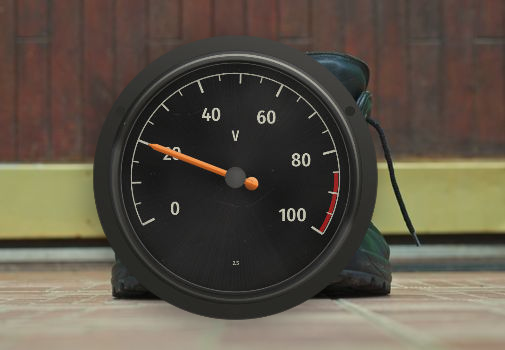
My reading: 20V
